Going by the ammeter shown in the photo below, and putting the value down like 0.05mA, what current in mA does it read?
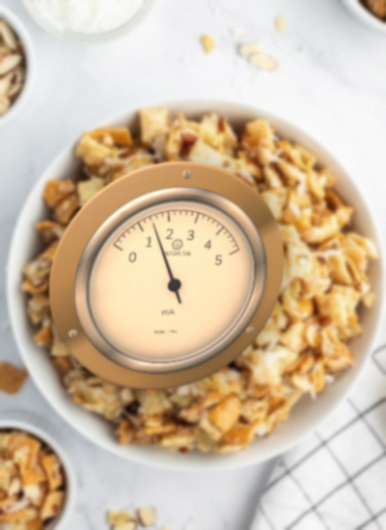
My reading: 1.4mA
